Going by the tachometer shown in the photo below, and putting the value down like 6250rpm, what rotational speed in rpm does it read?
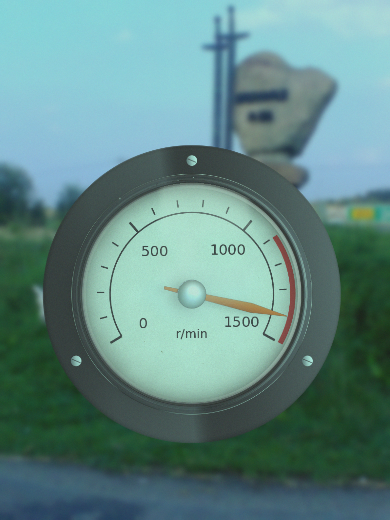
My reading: 1400rpm
